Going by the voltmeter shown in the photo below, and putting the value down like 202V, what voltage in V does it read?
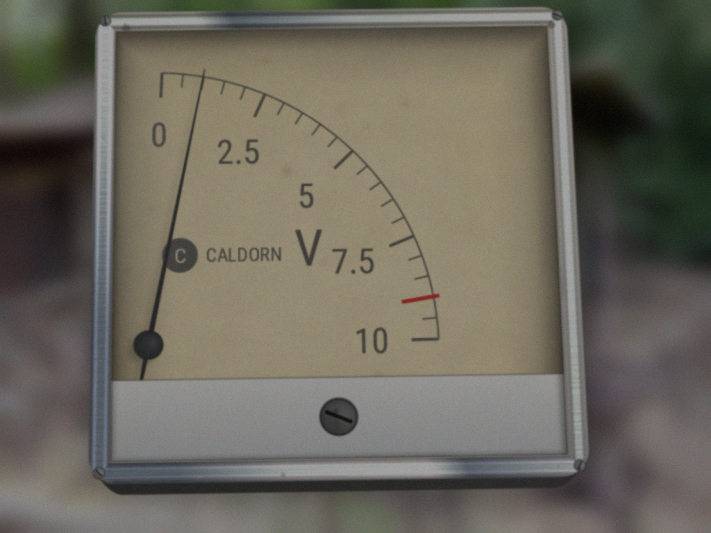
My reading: 1V
